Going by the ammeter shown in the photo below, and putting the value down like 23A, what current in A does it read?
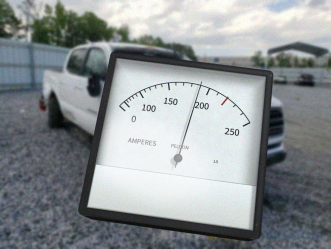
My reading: 190A
